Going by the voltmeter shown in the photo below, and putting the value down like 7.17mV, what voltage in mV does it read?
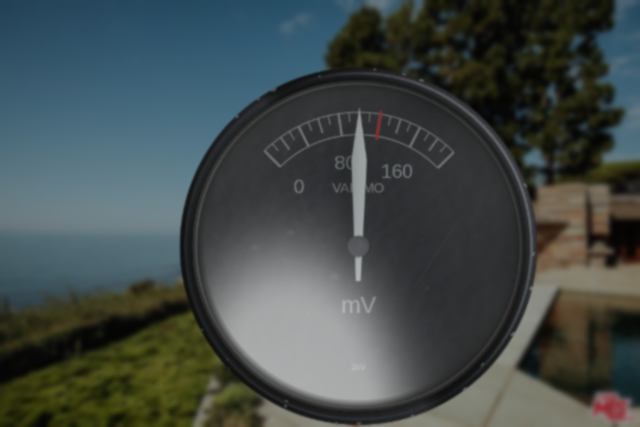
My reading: 100mV
